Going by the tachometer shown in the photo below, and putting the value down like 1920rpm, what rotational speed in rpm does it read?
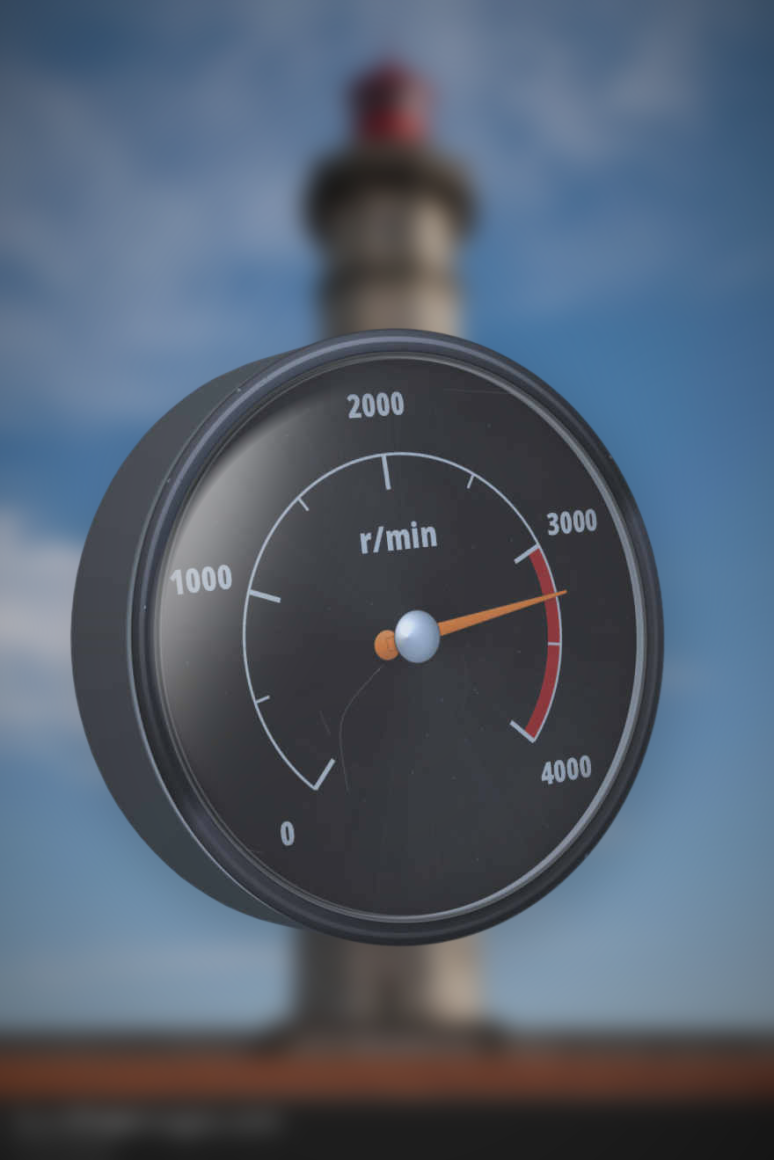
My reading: 3250rpm
